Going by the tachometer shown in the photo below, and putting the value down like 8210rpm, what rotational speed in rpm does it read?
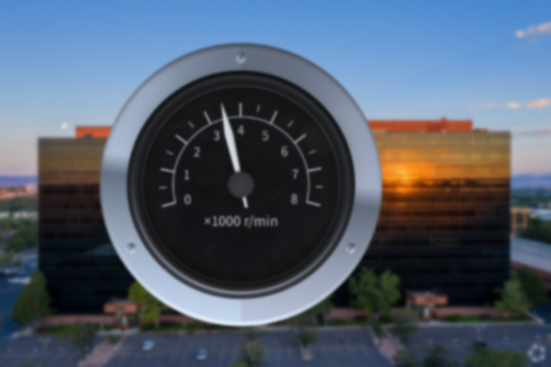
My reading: 3500rpm
